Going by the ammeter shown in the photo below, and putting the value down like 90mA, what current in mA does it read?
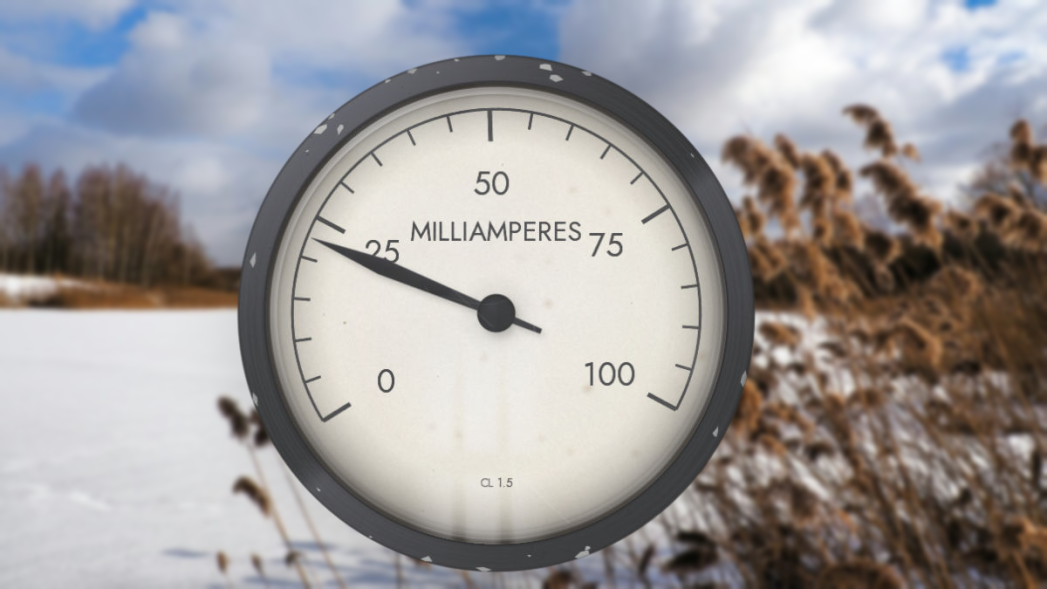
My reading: 22.5mA
